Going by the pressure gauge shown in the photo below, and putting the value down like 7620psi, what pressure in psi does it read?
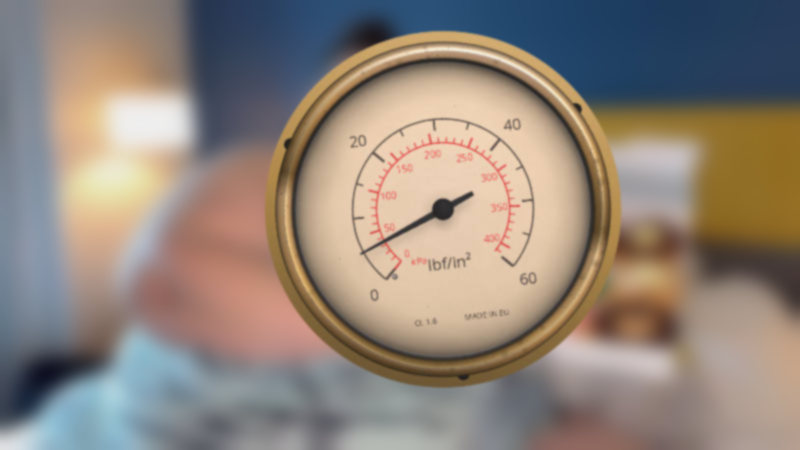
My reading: 5psi
